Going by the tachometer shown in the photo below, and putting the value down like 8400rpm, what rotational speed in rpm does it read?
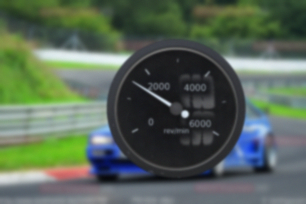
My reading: 1500rpm
